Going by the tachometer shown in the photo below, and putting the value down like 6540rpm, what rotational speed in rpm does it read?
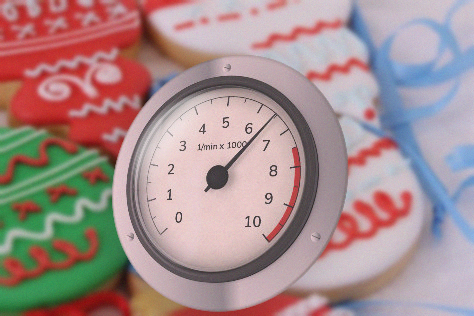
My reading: 6500rpm
